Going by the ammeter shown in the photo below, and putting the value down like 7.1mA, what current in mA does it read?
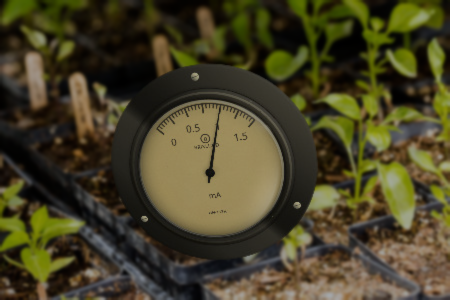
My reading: 1mA
